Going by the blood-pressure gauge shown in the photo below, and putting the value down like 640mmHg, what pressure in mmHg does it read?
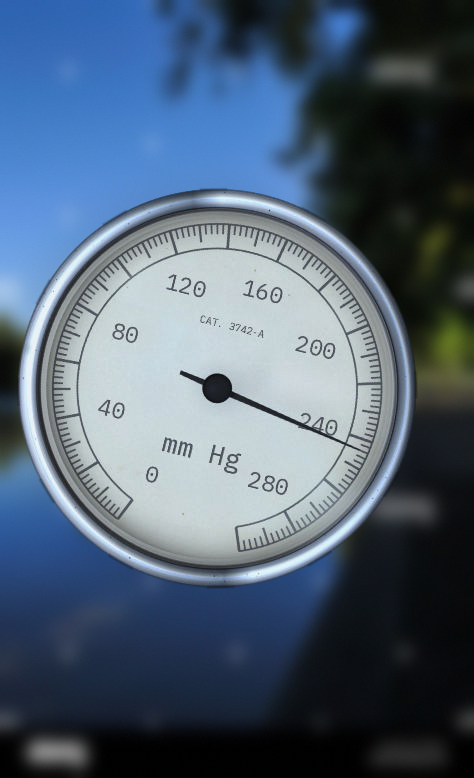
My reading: 244mmHg
